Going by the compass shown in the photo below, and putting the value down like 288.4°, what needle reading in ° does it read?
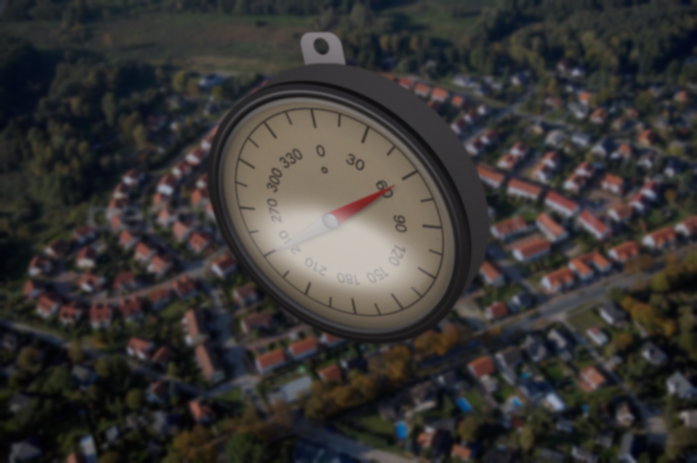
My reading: 60°
